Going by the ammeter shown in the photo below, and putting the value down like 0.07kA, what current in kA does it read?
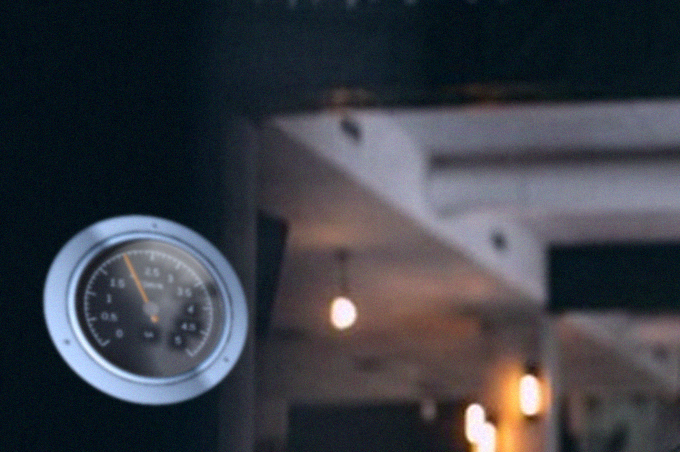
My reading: 2kA
